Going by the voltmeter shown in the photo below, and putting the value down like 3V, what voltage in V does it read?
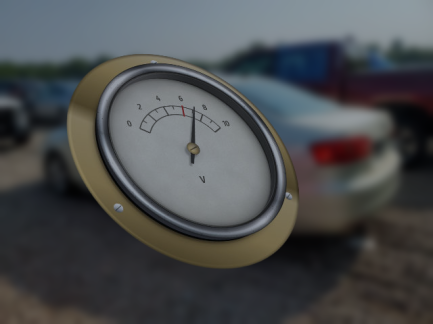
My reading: 7V
